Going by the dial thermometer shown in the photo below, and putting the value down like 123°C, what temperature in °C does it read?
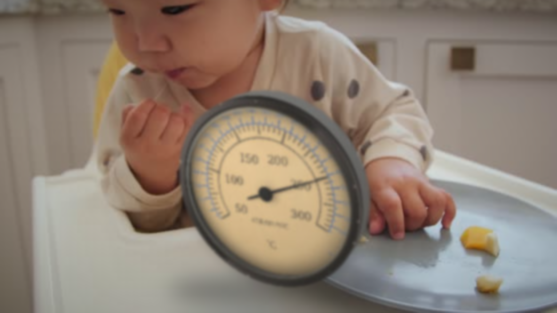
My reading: 250°C
